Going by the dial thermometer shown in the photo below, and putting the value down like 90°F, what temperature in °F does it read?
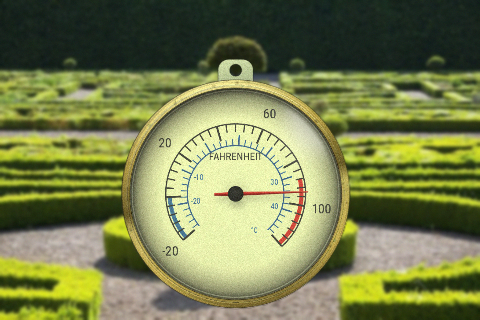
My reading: 94°F
